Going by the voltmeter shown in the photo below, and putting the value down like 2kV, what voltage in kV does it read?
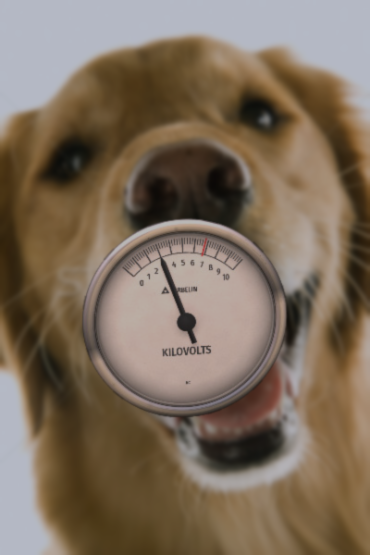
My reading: 3kV
